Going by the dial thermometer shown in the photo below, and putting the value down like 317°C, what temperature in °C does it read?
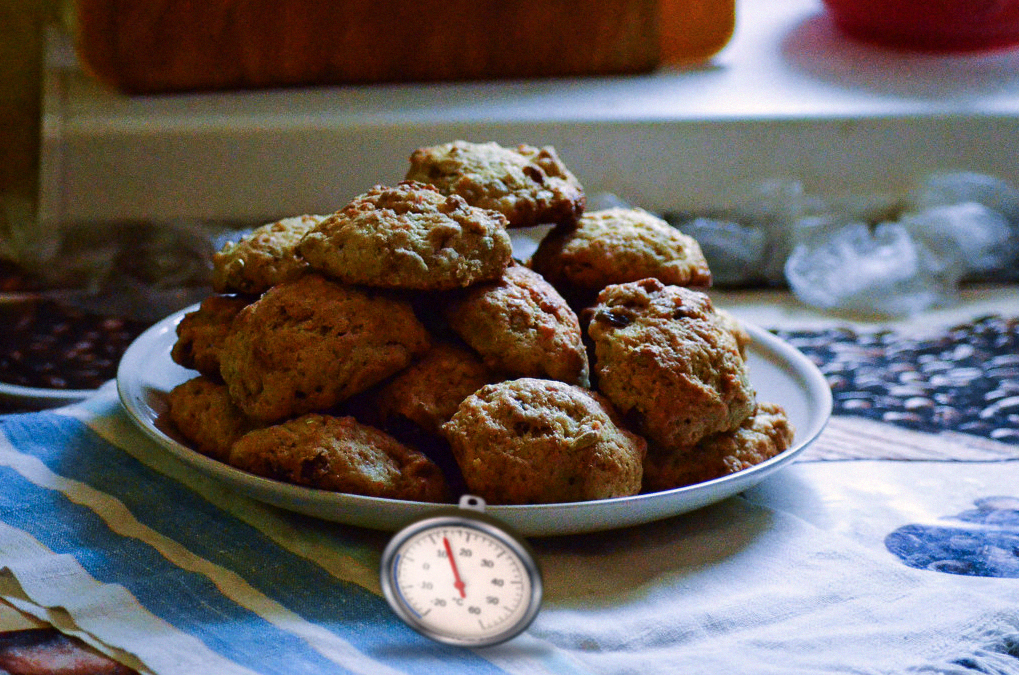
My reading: 14°C
